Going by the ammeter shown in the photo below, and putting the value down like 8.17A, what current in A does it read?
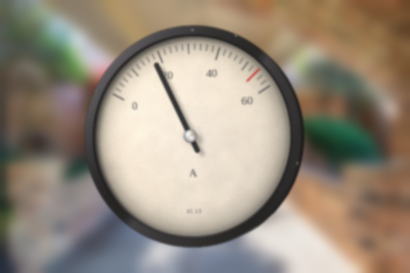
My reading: 18A
